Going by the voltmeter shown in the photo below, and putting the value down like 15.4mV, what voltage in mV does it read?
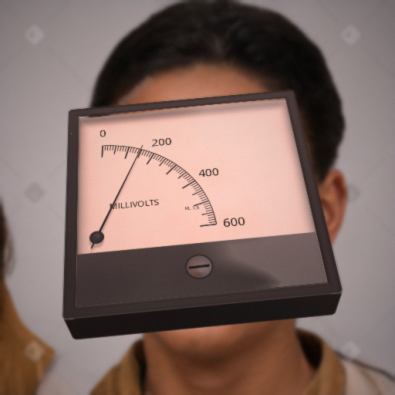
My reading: 150mV
